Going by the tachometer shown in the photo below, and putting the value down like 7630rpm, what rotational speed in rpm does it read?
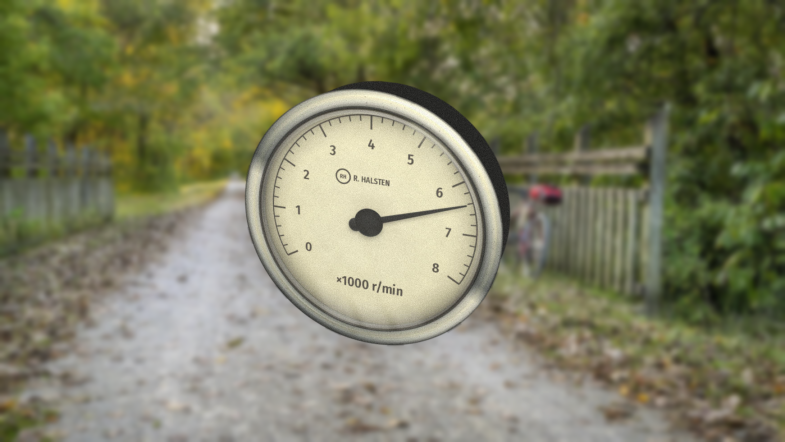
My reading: 6400rpm
